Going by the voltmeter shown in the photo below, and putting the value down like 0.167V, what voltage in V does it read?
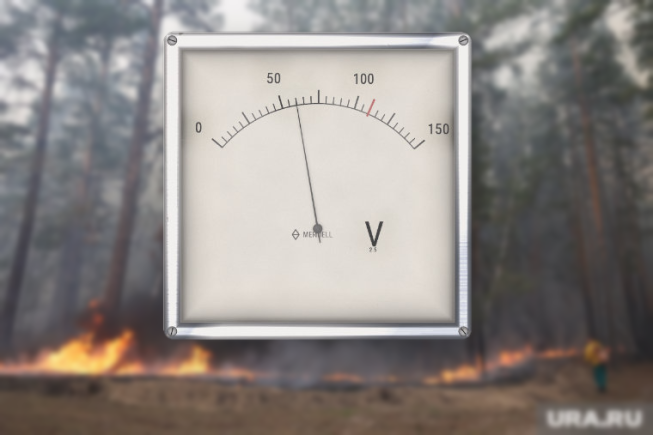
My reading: 60V
